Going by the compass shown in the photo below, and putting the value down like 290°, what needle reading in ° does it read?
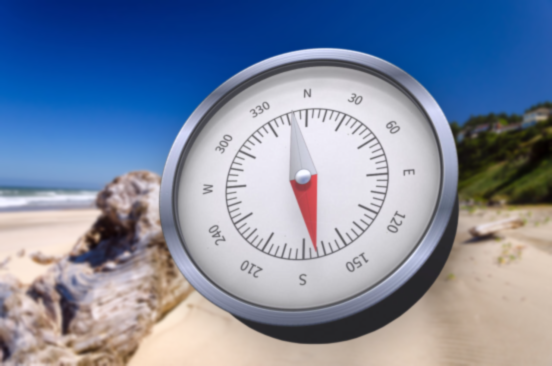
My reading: 170°
